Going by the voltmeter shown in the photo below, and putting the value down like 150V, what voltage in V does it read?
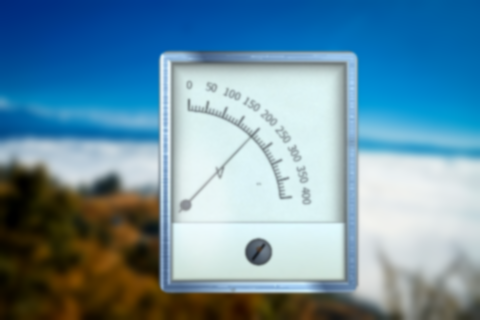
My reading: 200V
